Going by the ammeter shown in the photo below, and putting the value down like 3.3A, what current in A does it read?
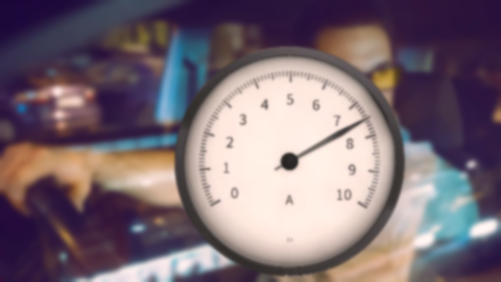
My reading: 7.5A
